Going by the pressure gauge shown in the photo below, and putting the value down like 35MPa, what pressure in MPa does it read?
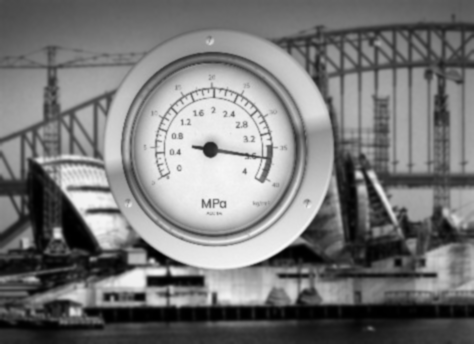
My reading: 3.6MPa
